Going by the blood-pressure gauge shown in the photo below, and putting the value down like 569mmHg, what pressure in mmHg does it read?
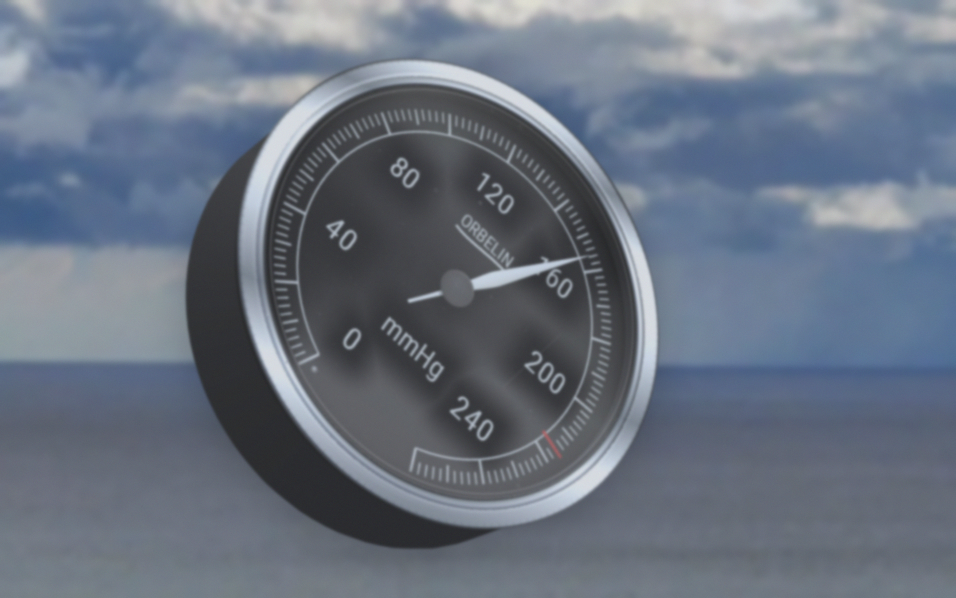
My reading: 156mmHg
